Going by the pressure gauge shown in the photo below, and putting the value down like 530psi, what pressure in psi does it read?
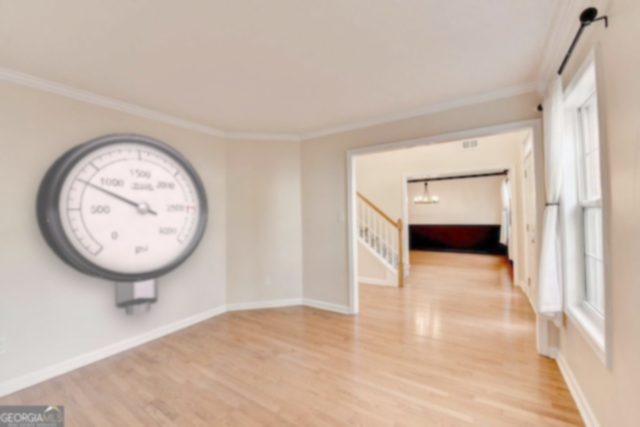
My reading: 800psi
